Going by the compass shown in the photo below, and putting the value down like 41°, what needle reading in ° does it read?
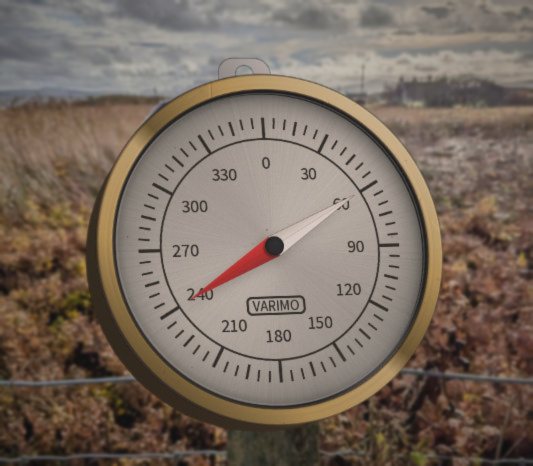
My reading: 240°
